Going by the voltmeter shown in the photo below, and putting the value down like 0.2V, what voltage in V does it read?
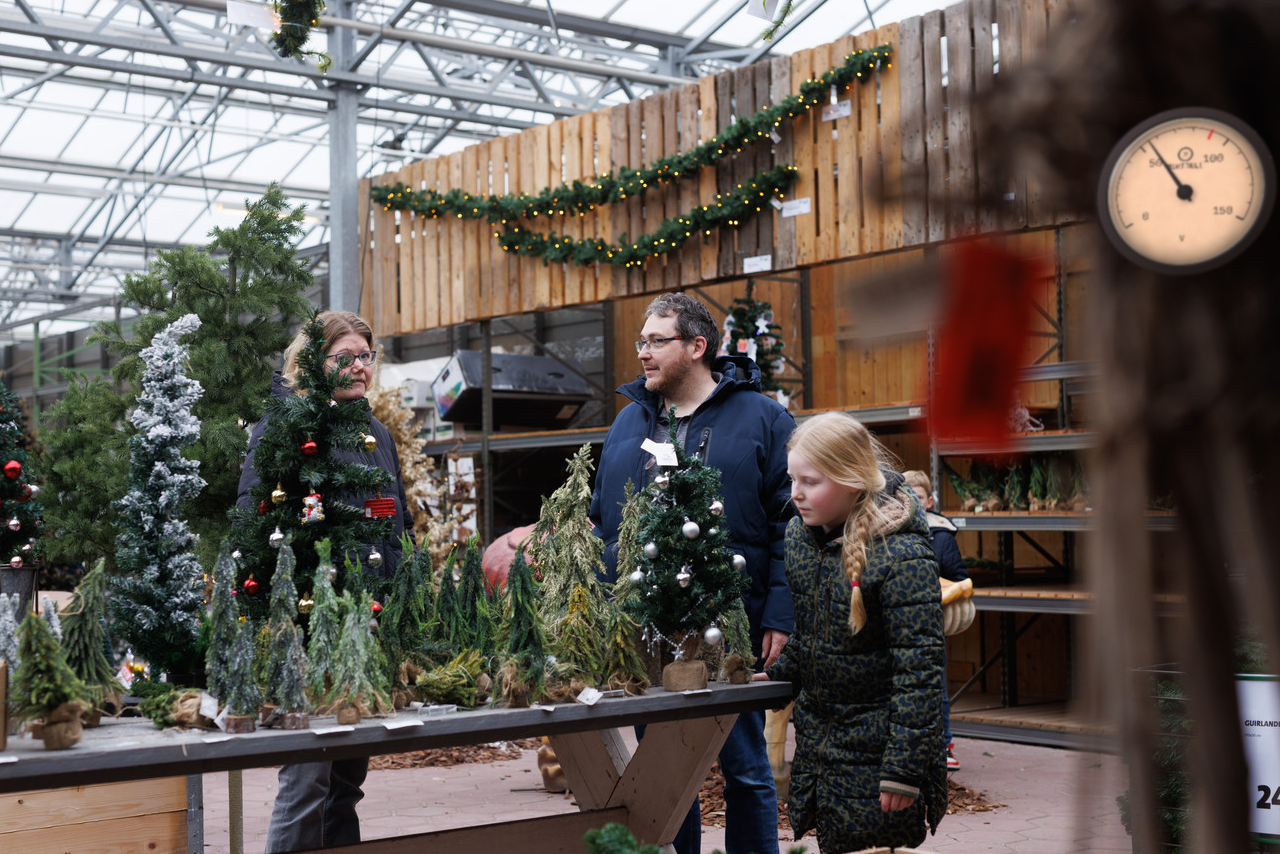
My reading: 55V
